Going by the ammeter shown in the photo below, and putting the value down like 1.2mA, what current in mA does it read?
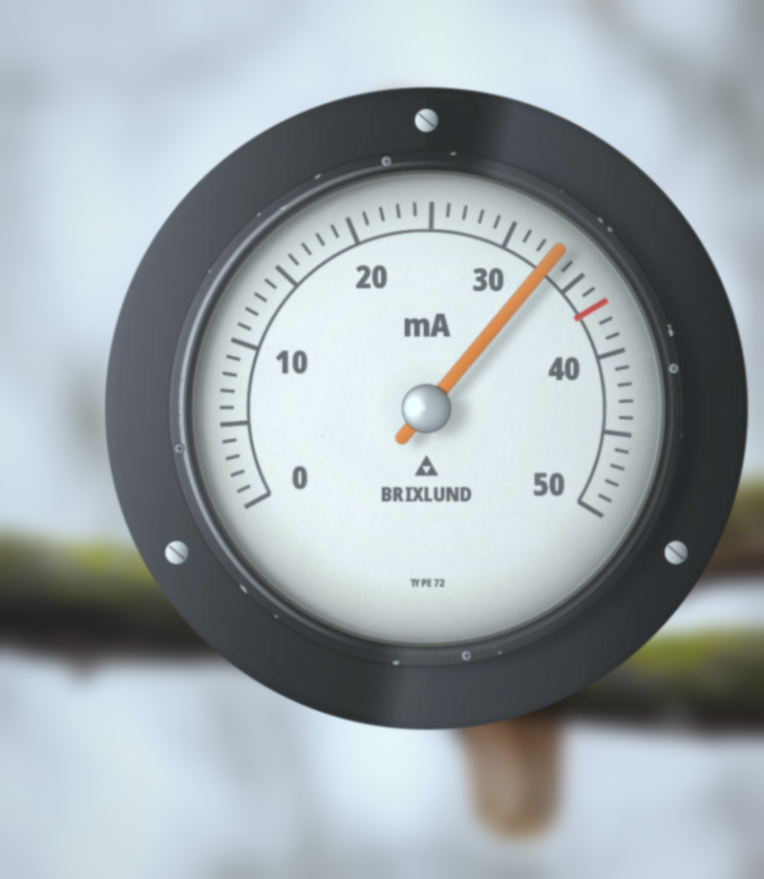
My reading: 33mA
